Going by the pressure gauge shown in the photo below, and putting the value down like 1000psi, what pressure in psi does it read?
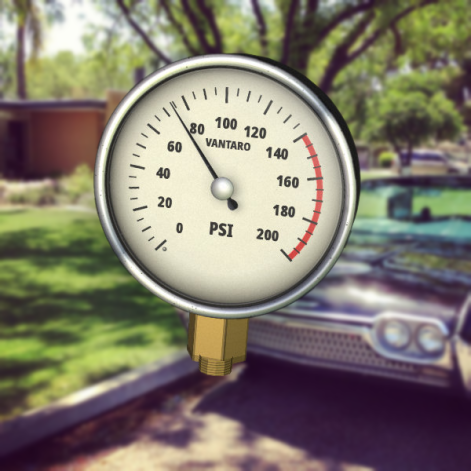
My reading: 75psi
